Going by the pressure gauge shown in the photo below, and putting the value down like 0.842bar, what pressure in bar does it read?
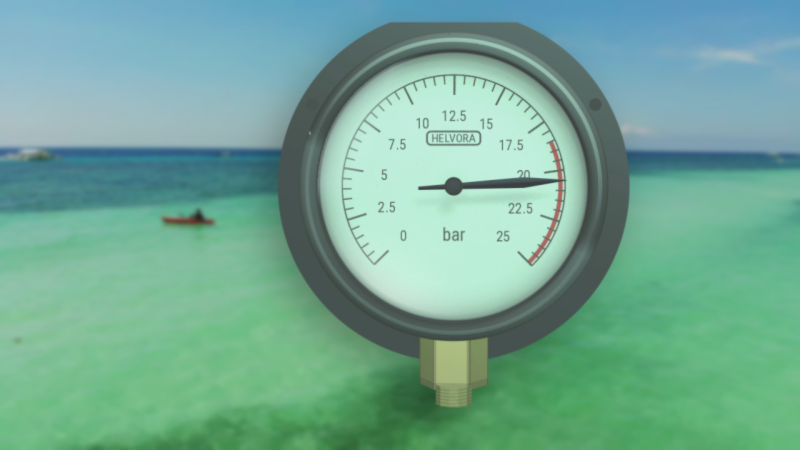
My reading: 20.5bar
